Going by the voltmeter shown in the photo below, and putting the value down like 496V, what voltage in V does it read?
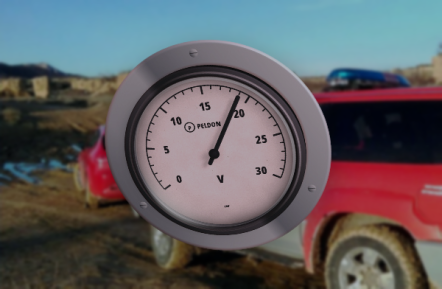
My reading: 19V
